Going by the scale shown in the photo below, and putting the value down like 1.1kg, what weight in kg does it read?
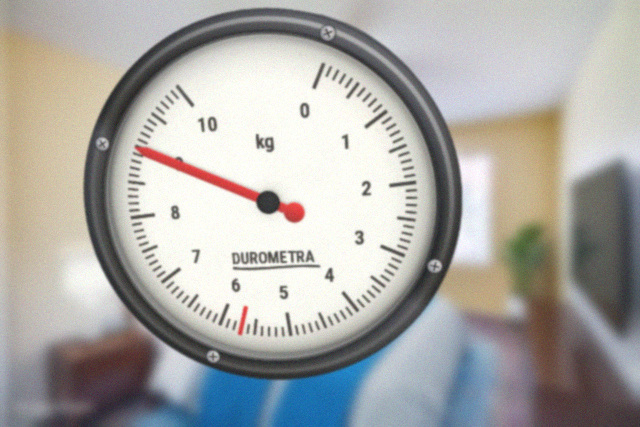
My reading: 9kg
